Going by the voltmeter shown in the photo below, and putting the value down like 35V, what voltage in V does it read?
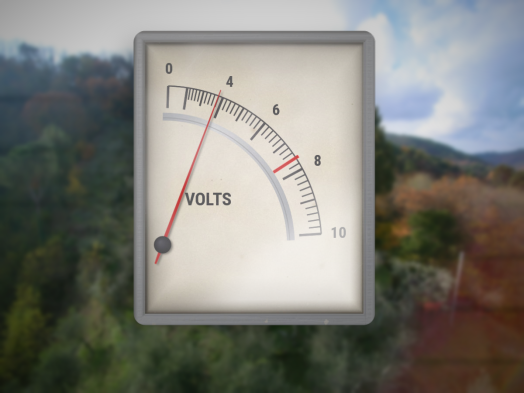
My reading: 3.8V
